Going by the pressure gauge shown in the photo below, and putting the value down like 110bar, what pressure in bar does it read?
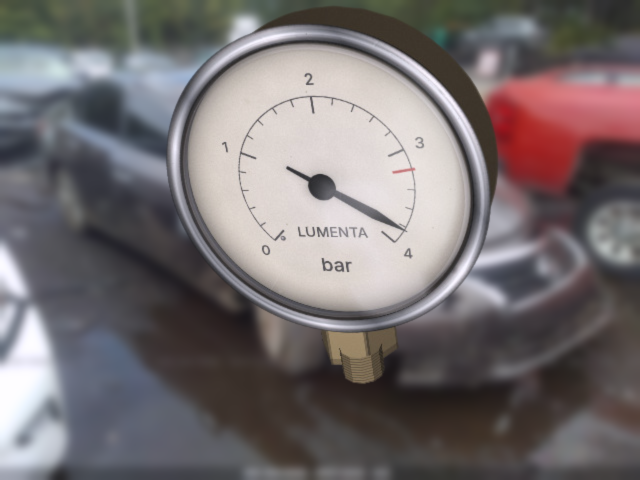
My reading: 3.8bar
